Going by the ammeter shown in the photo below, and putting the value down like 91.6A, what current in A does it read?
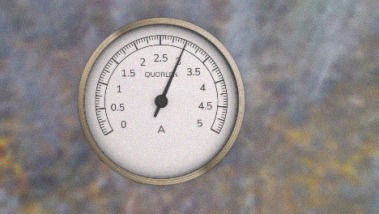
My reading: 3A
